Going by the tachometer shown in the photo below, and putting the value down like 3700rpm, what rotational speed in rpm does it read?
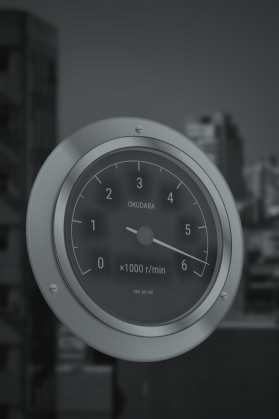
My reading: 5750rpm
